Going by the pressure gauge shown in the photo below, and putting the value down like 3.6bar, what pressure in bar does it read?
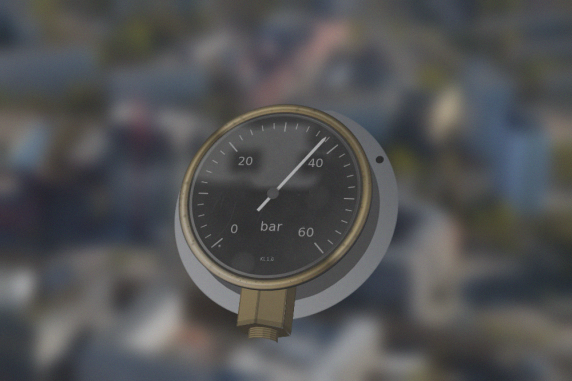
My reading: 38bar
